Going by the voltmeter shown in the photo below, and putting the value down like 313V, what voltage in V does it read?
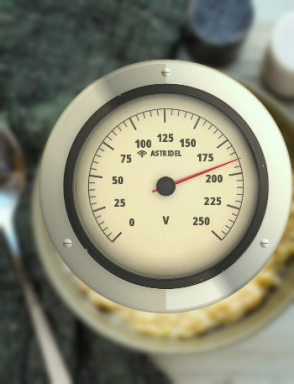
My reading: 190V
